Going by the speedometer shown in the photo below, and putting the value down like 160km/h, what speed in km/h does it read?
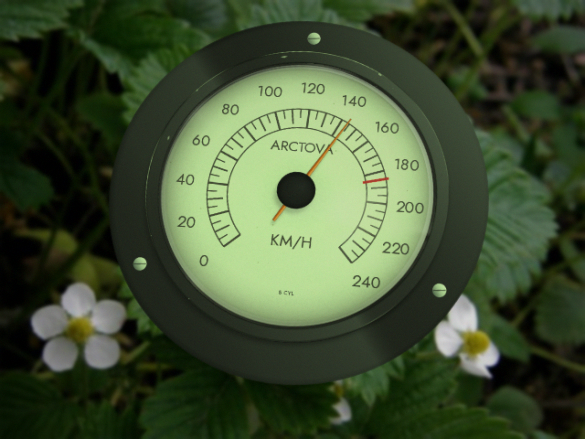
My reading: 145km/h
